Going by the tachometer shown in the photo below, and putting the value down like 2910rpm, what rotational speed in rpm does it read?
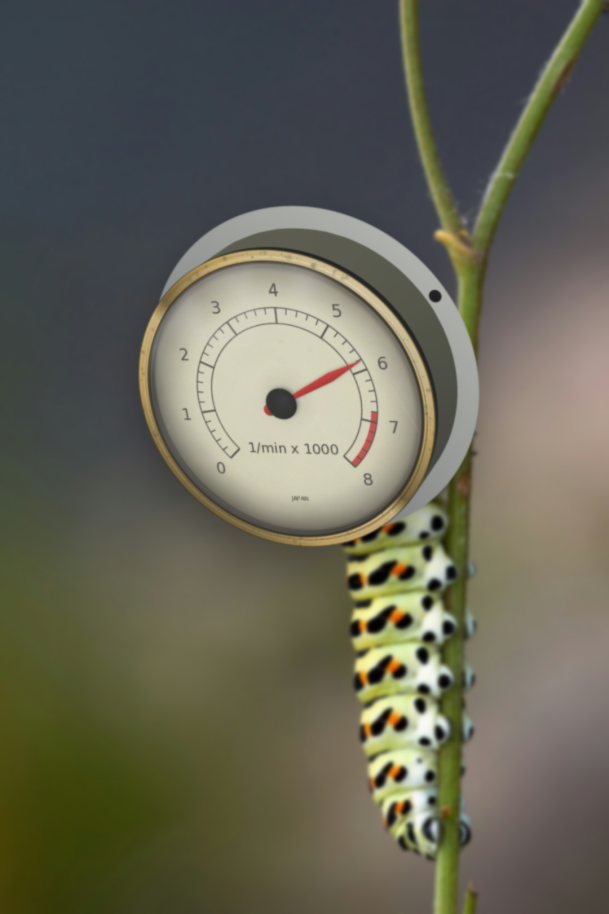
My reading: 5800rpm
